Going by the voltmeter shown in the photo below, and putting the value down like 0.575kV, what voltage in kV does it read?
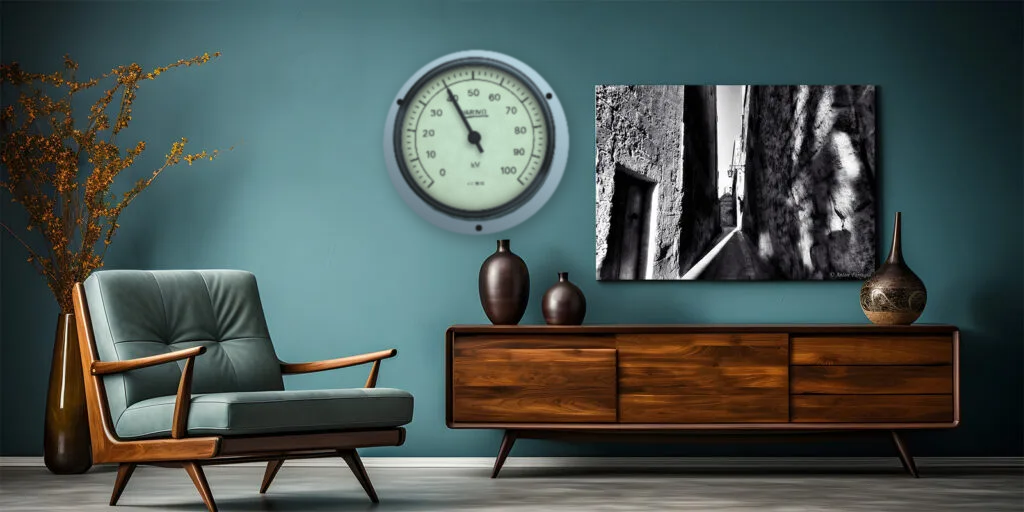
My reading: 40kV
